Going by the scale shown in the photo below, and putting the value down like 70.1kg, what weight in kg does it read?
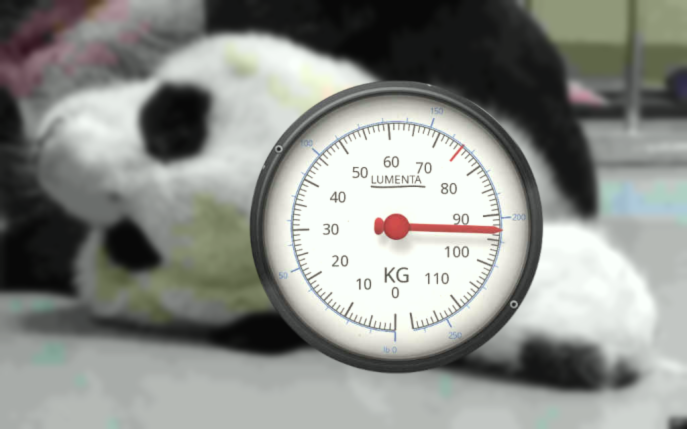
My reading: 93kg
